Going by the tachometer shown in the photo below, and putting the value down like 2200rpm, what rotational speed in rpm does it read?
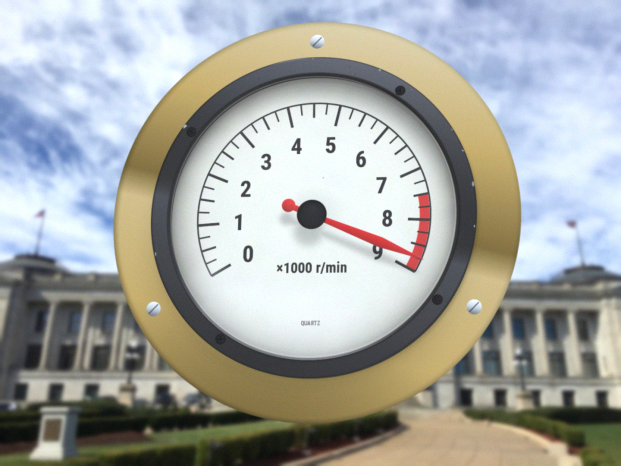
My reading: 8750rpm
